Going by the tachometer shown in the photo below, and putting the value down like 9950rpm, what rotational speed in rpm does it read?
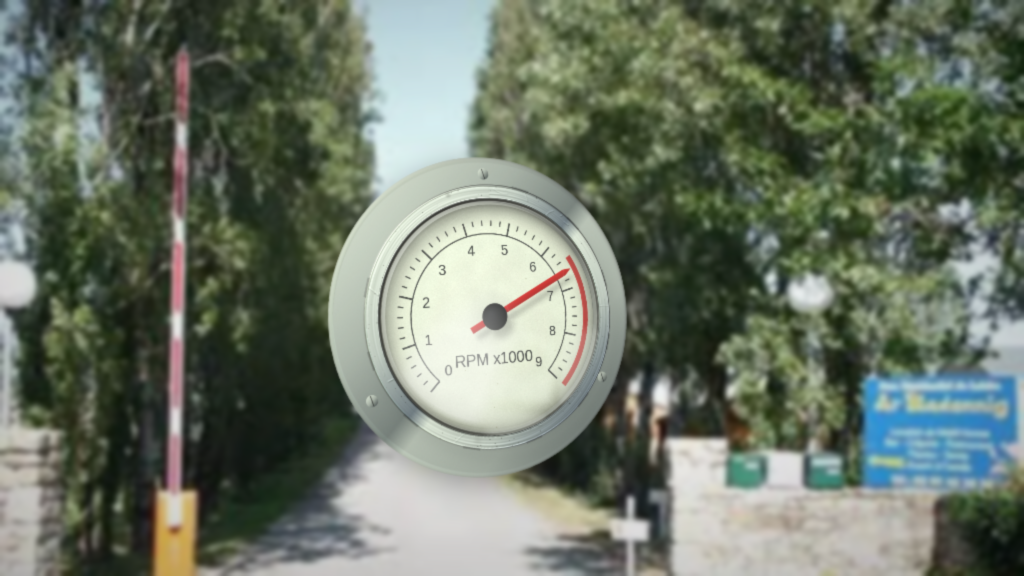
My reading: 6600rpm
